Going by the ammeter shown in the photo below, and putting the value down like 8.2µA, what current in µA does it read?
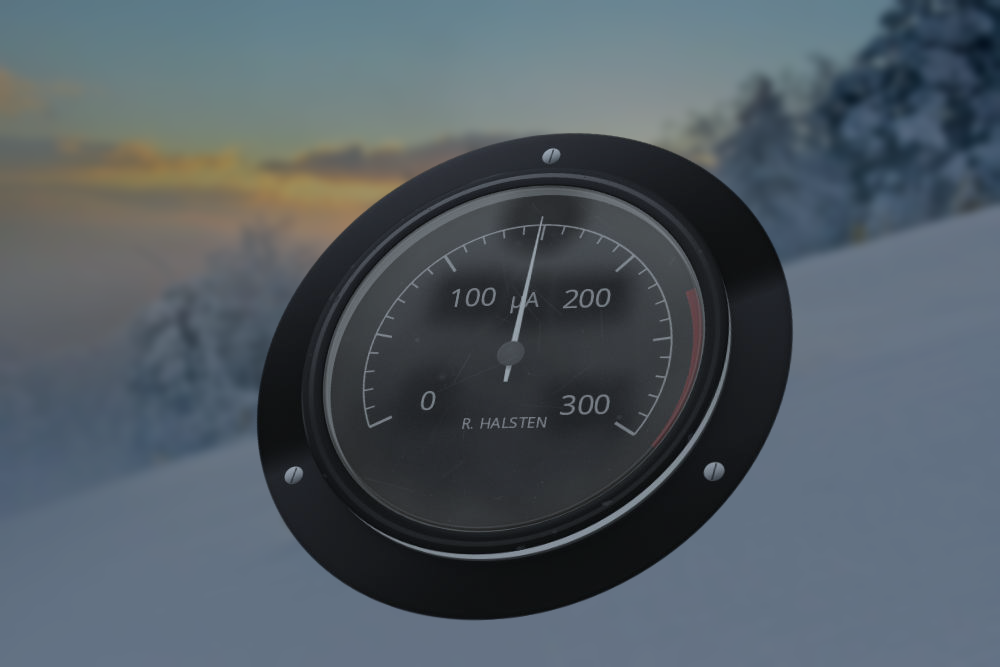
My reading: 150µA
